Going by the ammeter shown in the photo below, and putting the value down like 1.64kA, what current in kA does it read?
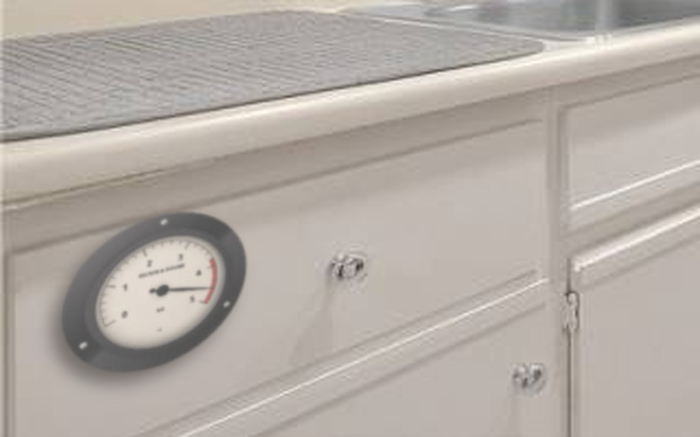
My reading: 4.6kA
